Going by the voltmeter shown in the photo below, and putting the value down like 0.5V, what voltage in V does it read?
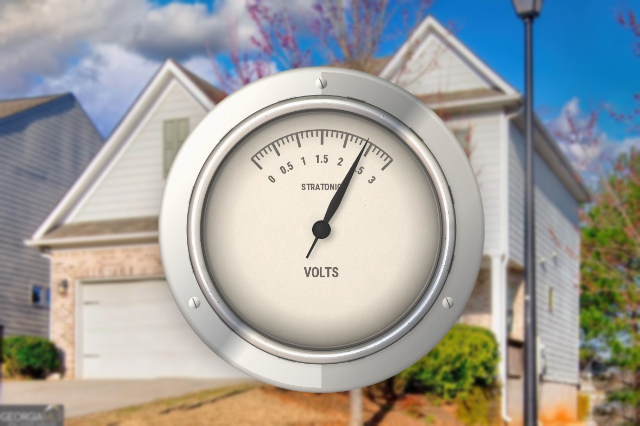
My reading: 2.4V
